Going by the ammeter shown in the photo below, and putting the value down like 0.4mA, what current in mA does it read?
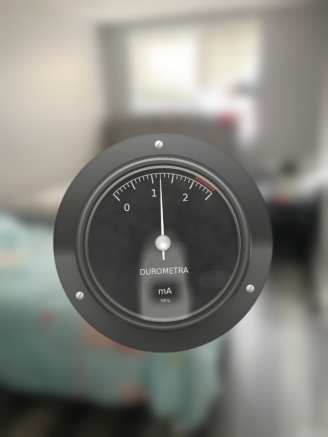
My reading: 1.2mA
